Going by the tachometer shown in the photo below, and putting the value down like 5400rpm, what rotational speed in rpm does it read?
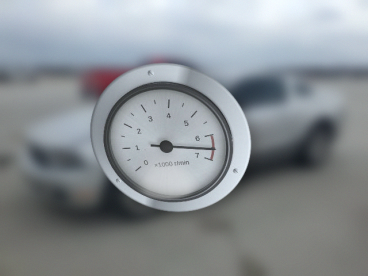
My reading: 6500rpm
